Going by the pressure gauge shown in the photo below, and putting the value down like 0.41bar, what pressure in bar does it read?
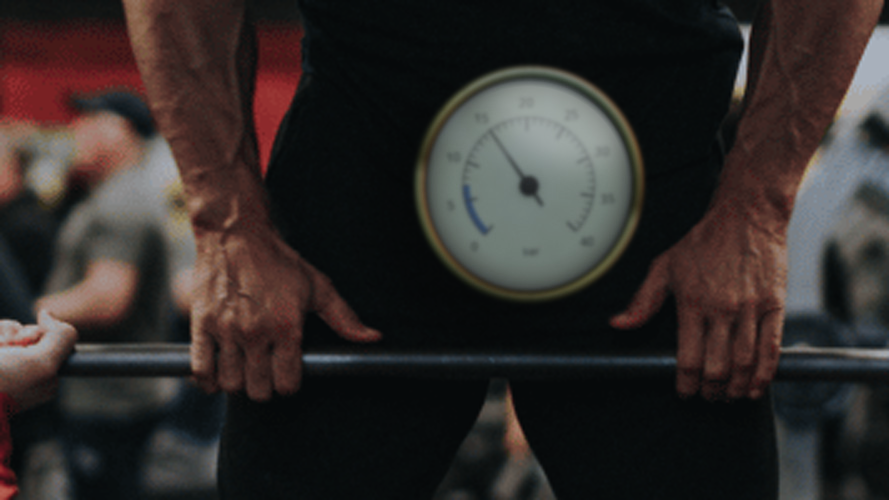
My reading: 15bar
